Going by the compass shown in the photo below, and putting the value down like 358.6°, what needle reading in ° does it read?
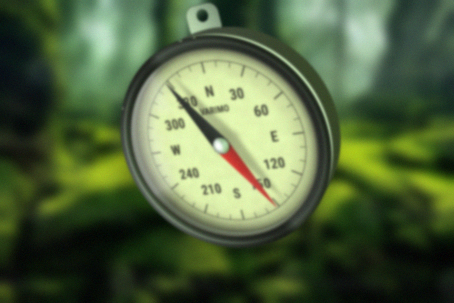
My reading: 150°
